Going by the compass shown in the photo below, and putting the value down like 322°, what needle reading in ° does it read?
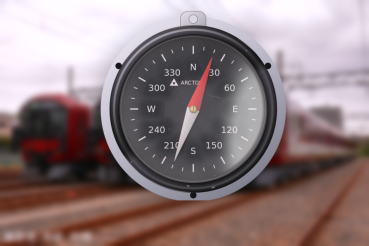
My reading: 20°
